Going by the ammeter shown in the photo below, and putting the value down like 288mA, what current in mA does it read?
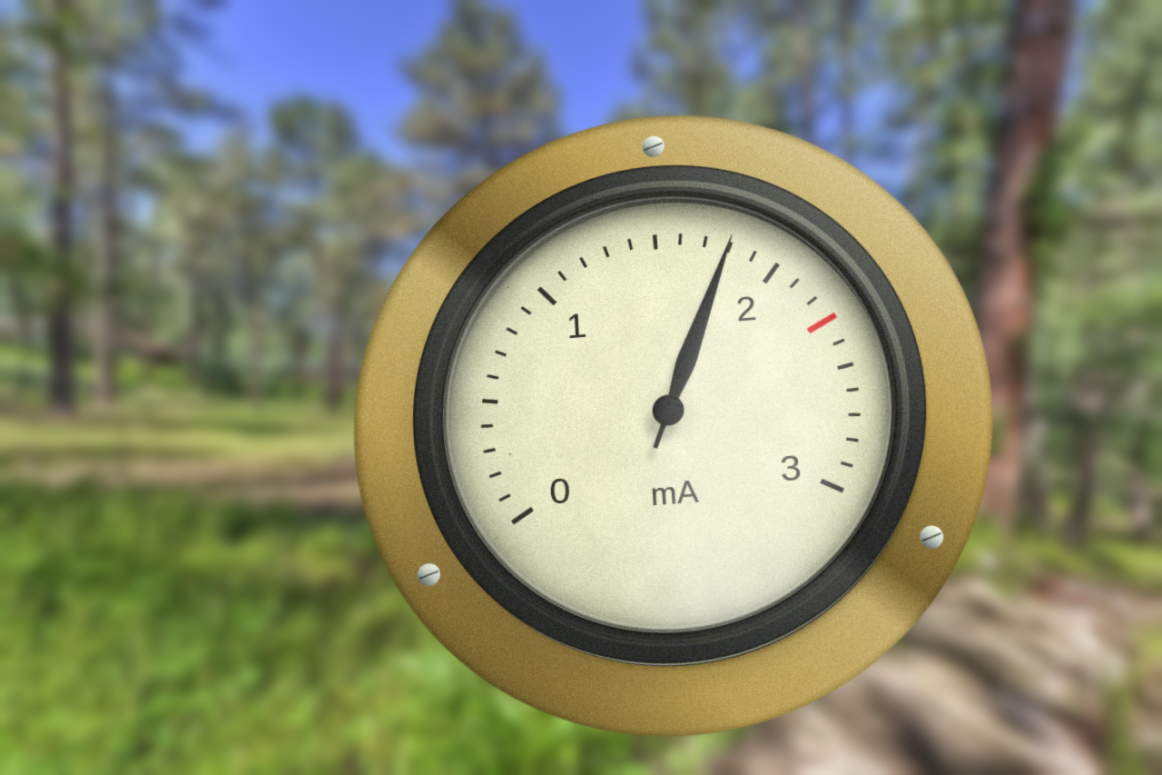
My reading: 1.8mA
